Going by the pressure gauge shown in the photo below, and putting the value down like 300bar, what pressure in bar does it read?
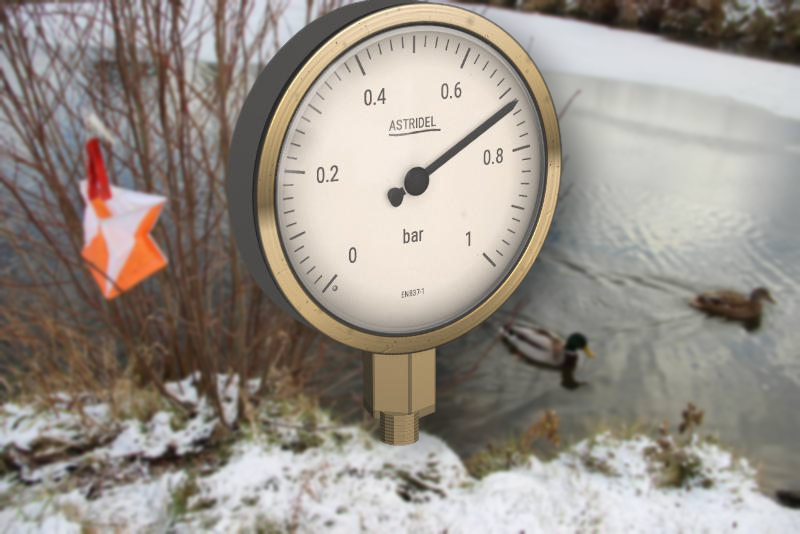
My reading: 0.72bar
